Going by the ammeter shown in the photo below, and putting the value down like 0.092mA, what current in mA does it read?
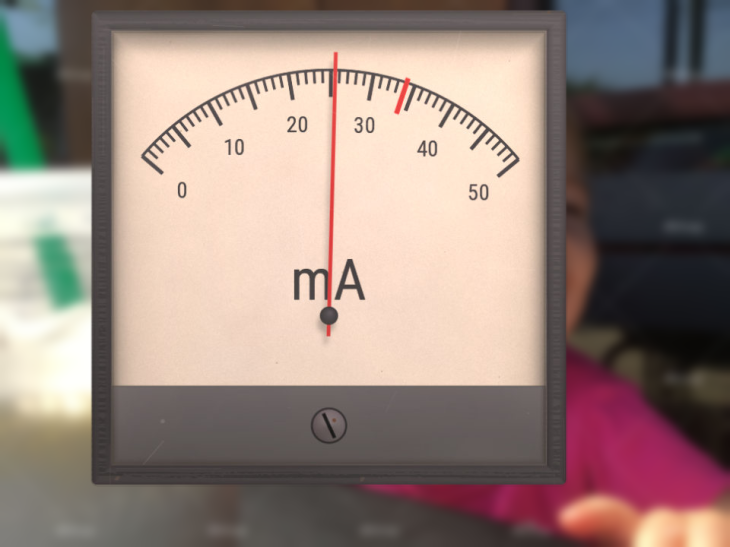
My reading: 25.5mA
